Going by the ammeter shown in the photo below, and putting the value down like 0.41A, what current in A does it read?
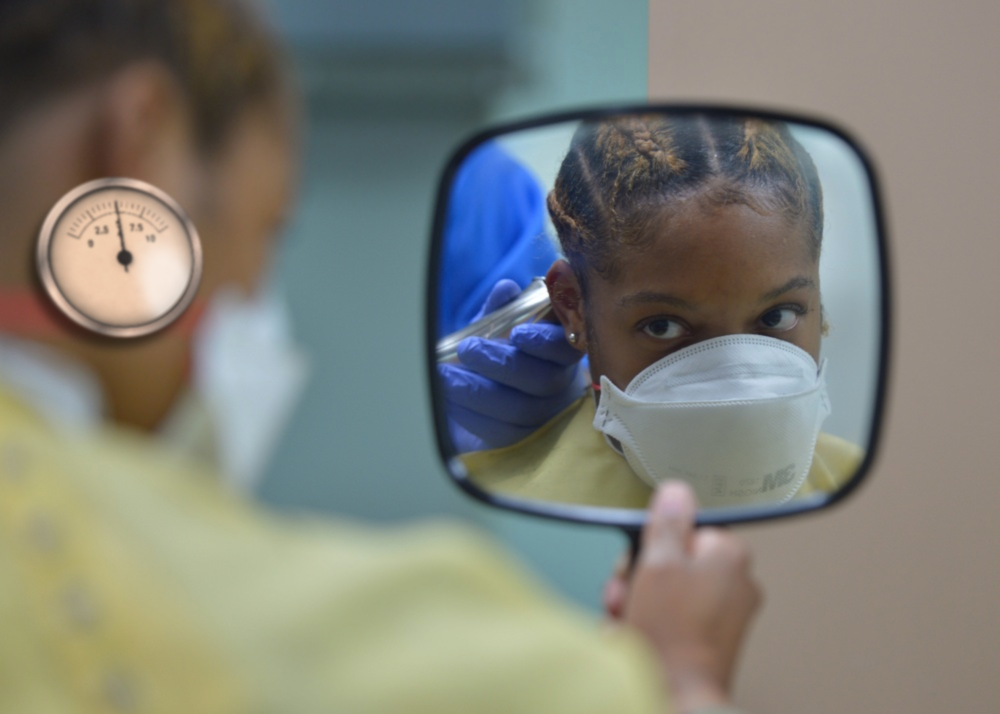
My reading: 5A
